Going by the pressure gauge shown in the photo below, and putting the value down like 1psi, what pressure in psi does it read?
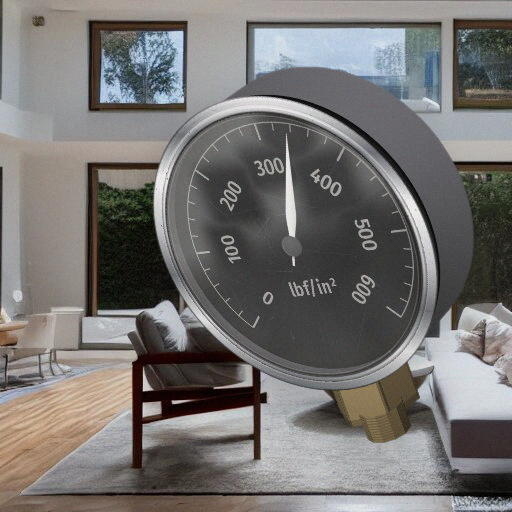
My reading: 340psi
